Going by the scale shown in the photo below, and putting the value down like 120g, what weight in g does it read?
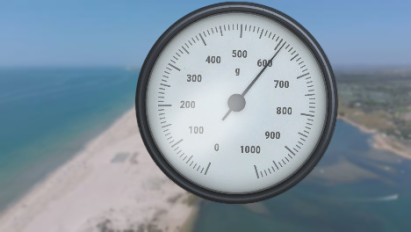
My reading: 610g
